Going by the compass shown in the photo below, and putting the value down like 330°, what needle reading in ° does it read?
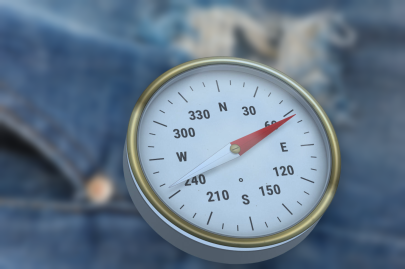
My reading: 65°
